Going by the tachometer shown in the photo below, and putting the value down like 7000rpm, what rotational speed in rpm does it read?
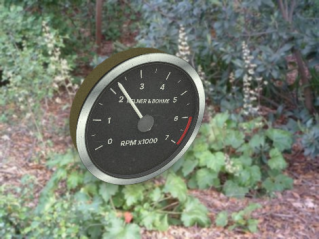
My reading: 2250rpm
